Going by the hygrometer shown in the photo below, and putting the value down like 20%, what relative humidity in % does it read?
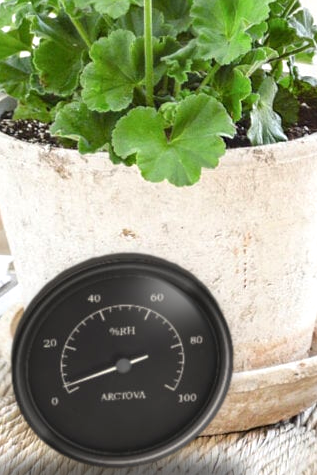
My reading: 4%
